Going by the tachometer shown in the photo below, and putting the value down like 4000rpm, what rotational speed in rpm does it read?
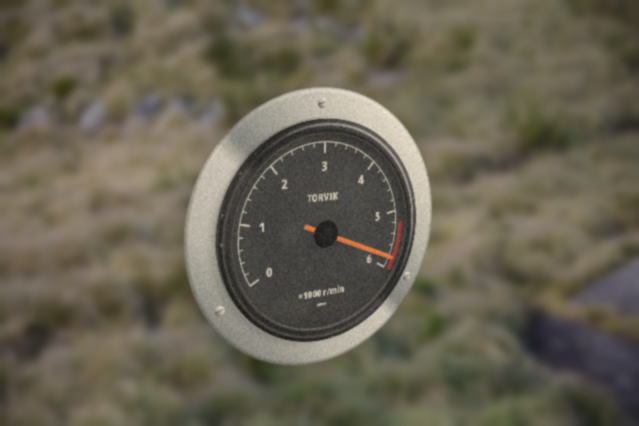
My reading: 5800rpm
